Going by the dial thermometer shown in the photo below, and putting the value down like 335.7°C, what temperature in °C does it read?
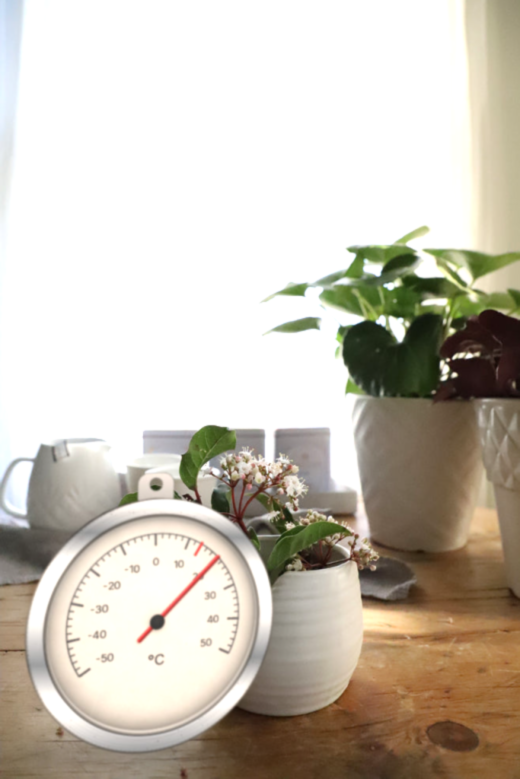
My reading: 20°C
